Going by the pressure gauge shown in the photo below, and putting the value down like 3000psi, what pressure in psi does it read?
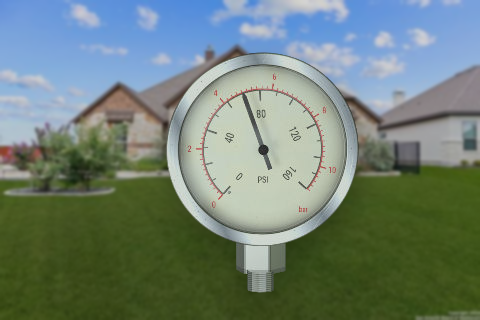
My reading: 70psi
